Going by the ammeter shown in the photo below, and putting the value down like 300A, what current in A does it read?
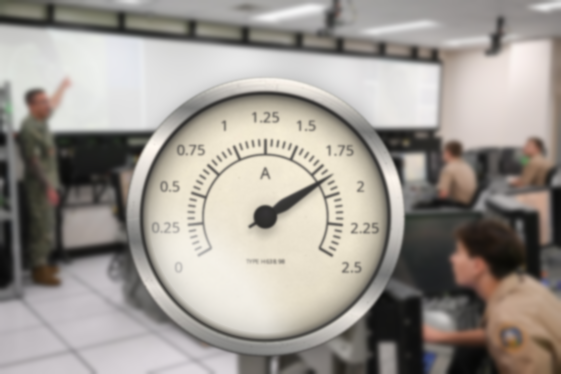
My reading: 1.85A
